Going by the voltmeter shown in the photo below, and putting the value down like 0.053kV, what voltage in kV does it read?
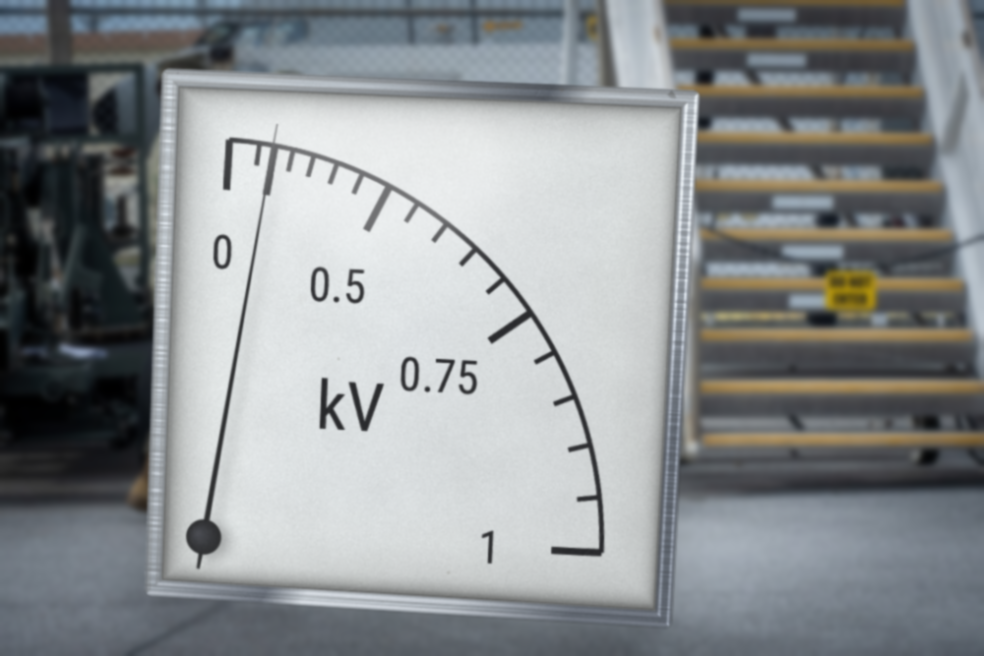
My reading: 0.25kV
